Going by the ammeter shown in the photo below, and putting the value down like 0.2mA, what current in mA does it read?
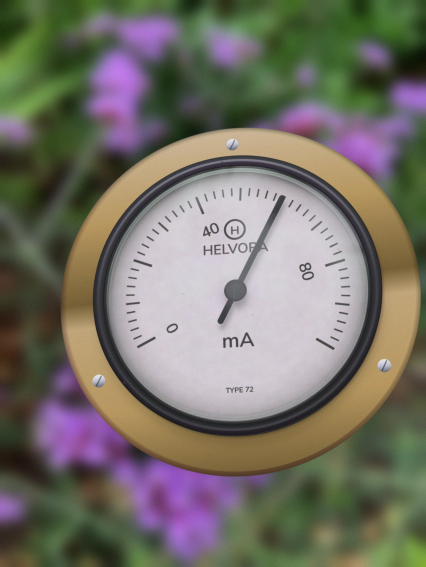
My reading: 60mA
